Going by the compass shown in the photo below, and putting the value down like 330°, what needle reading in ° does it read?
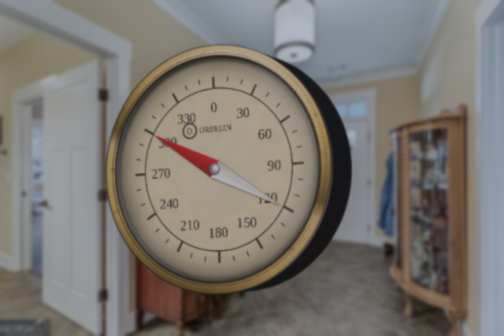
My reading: 300°
